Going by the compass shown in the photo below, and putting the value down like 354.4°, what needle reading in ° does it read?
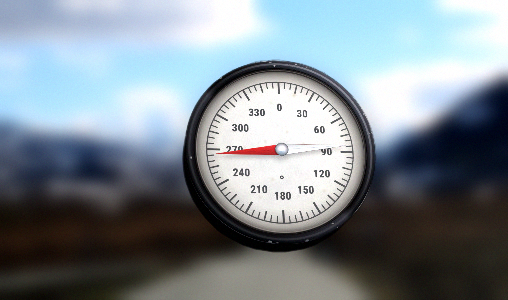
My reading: 265°
